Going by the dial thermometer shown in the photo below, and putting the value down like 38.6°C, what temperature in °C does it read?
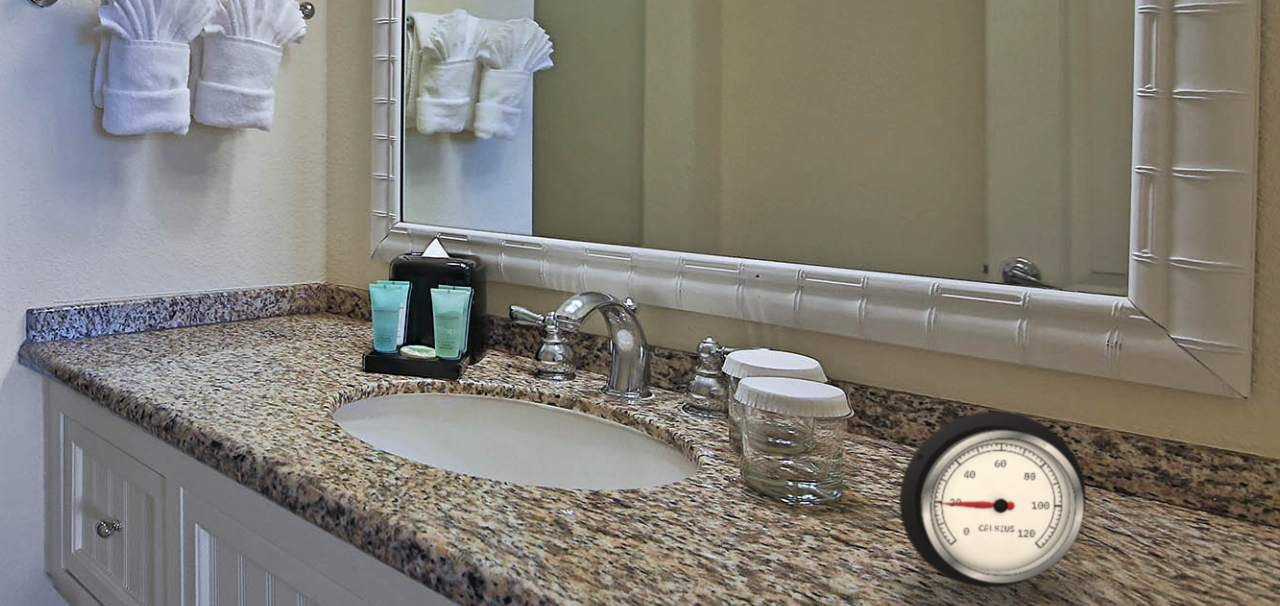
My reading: 20°C
